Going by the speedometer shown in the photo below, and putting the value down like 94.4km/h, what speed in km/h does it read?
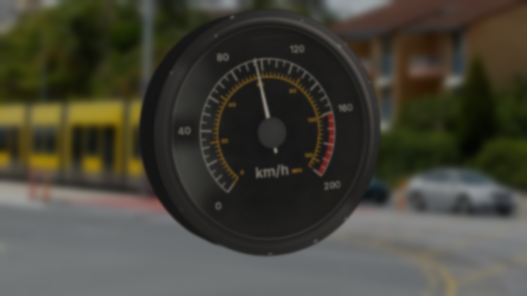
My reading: 95km/h
